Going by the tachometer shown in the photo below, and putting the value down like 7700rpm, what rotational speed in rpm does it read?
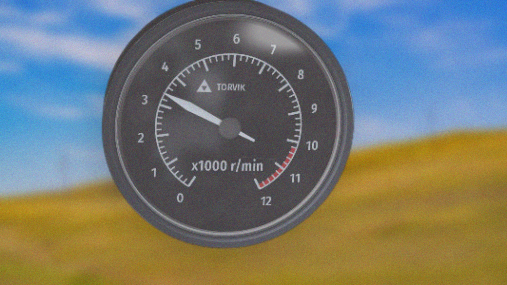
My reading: 3400rpm
